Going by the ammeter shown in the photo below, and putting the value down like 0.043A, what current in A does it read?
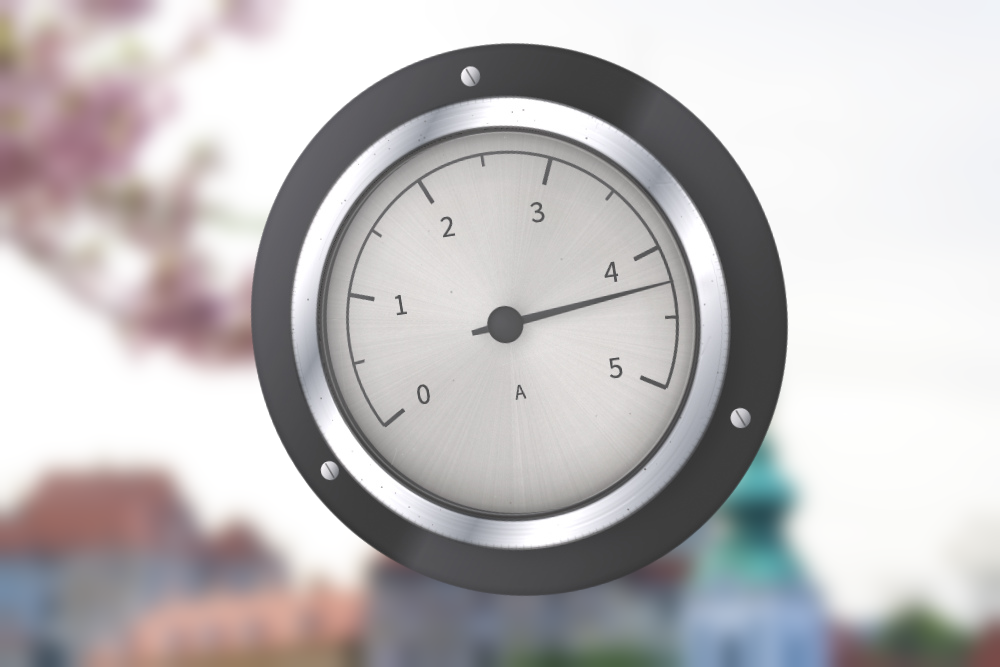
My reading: 4.25A
